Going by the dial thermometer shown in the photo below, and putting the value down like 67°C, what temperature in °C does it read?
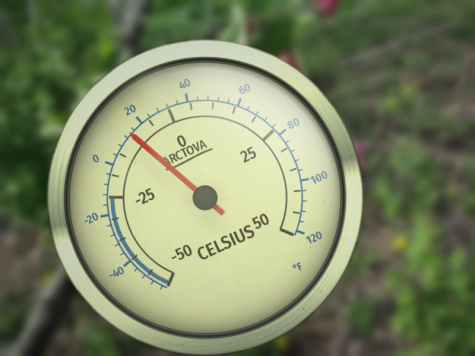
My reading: -10°C
